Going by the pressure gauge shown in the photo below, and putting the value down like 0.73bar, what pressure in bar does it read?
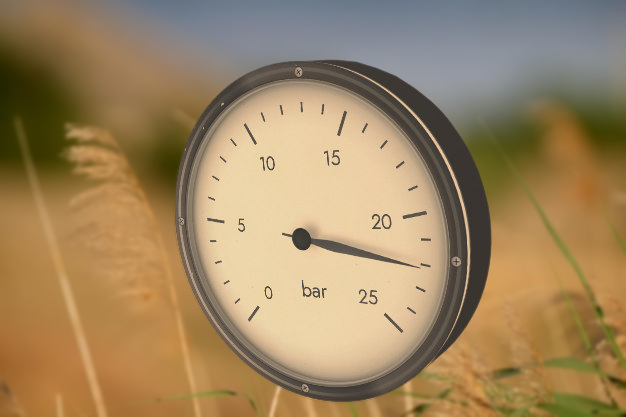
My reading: 22bar
